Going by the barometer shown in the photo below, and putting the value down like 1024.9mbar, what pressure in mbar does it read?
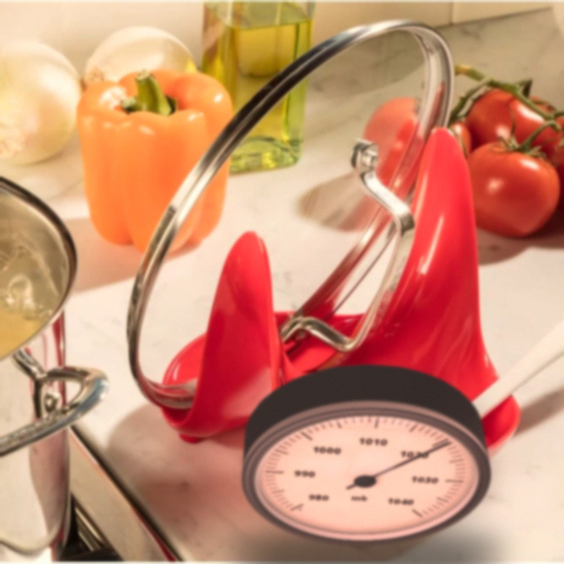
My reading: 1020mbar
